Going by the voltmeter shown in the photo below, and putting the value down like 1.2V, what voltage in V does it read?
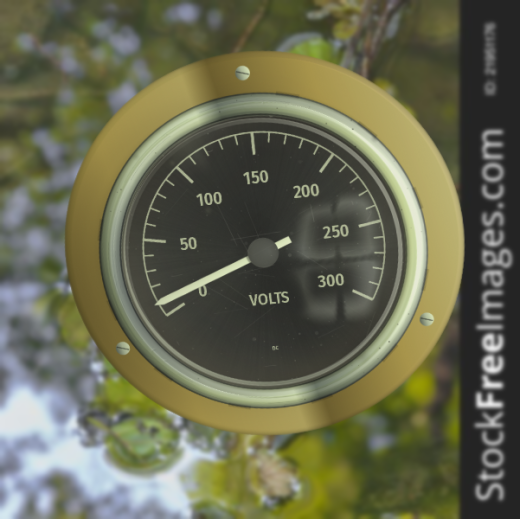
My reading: 10V
